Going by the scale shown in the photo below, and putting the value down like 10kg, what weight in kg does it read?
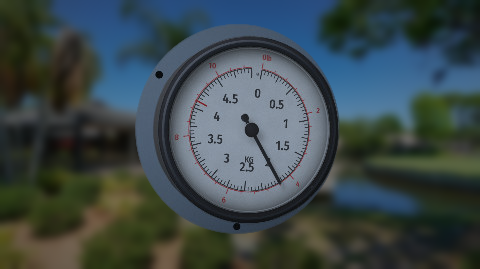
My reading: 2kg
